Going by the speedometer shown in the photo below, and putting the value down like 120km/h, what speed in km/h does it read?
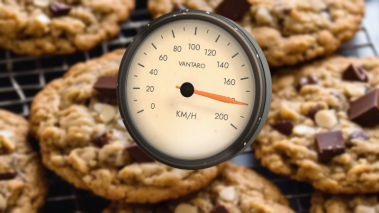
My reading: 180km/h
